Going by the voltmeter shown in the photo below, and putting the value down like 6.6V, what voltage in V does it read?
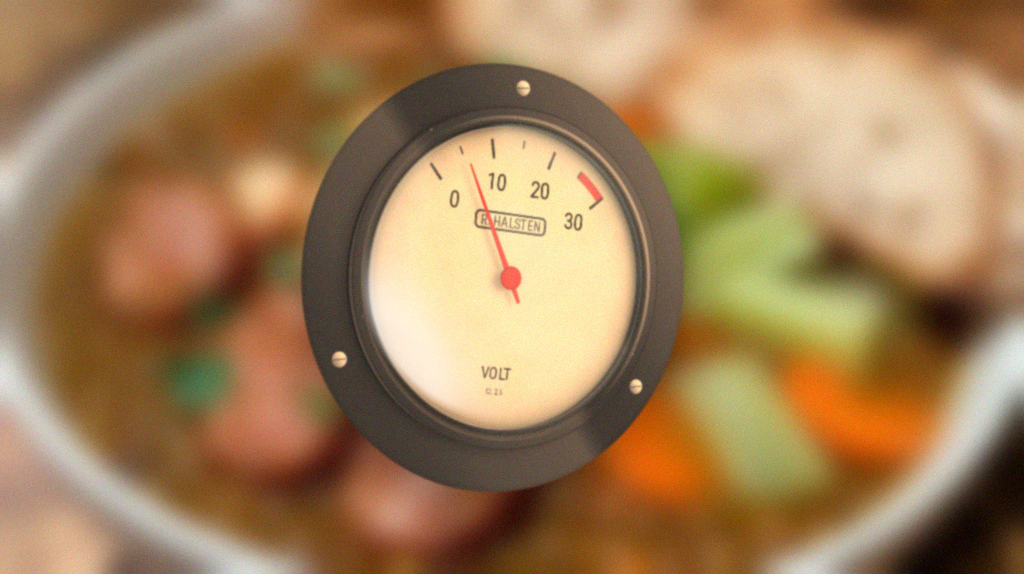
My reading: 5V
